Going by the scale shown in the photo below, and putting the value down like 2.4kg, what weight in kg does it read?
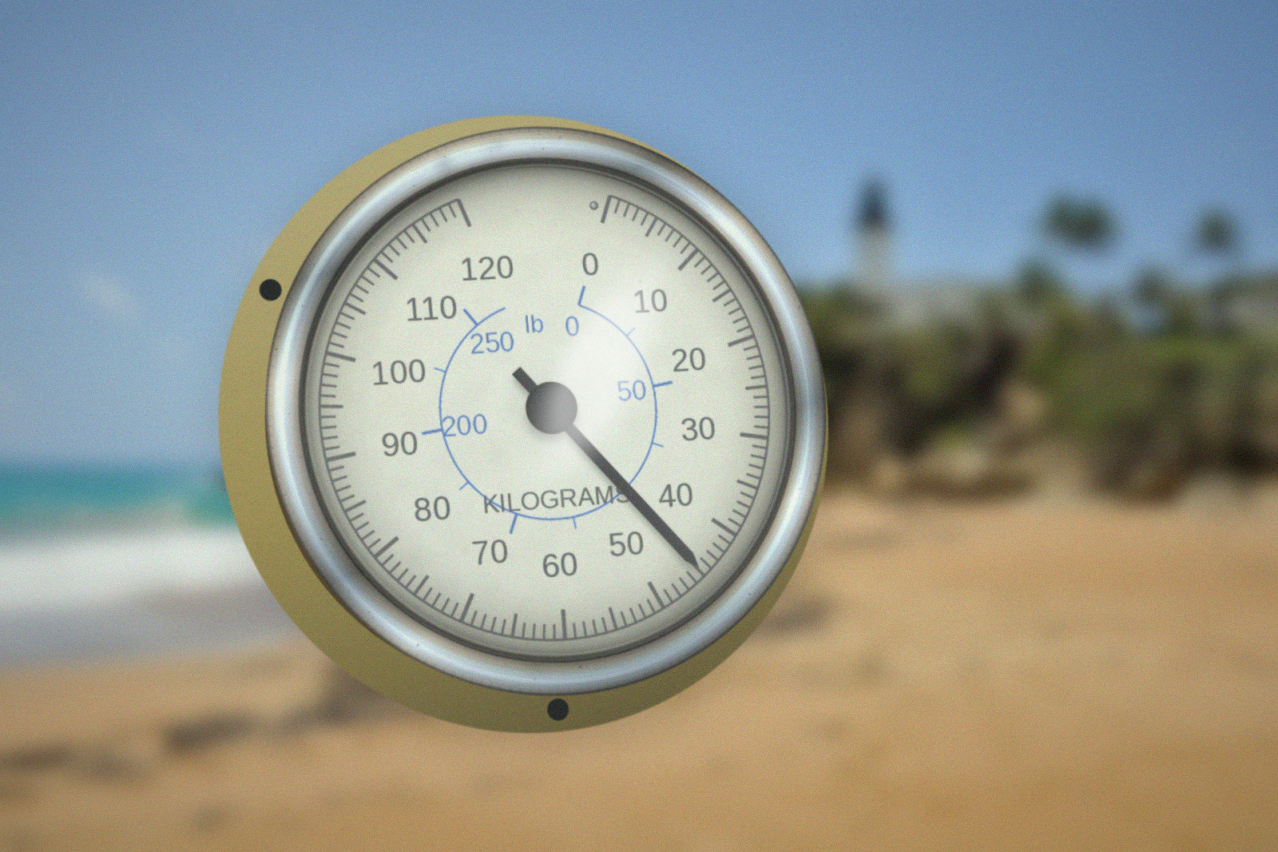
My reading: 45kg
